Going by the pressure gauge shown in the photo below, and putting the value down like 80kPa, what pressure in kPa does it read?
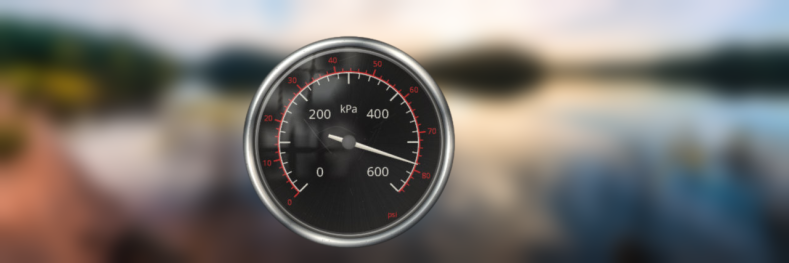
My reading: 540kPa
